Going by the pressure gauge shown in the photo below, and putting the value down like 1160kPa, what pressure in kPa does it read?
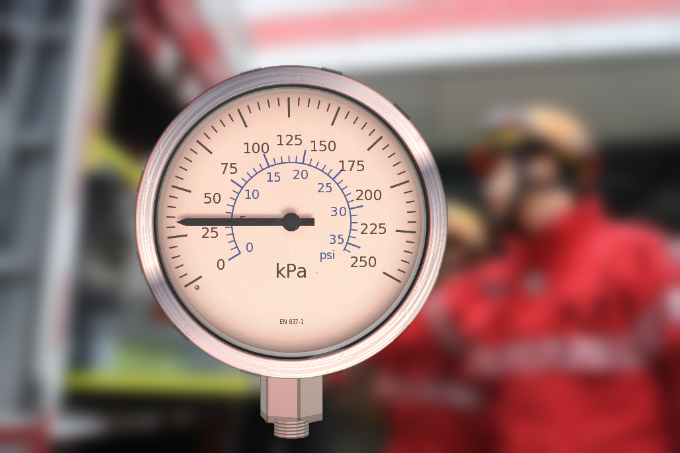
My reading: 32.5kPa
